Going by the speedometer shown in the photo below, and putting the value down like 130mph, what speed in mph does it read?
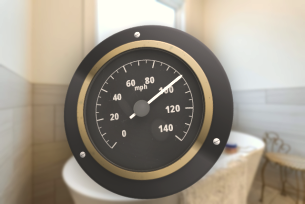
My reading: 100mph
